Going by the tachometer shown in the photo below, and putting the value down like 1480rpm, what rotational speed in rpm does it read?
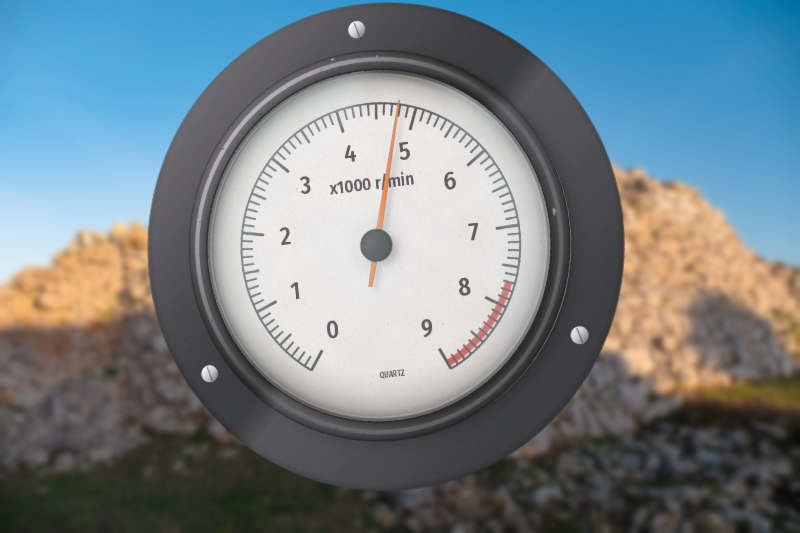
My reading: 4800rpm
